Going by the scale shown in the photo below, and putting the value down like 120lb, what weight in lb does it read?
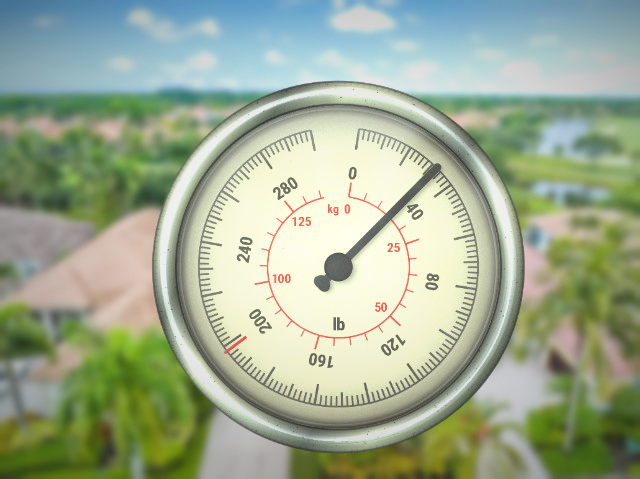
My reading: 32lb
